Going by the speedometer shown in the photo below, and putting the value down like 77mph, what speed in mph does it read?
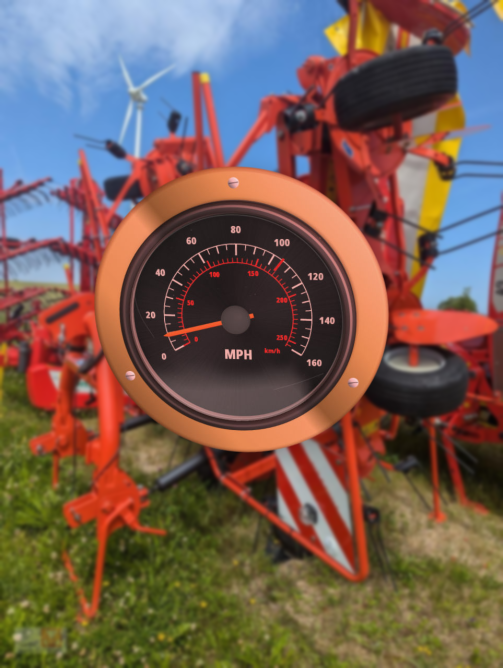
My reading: 10mph
